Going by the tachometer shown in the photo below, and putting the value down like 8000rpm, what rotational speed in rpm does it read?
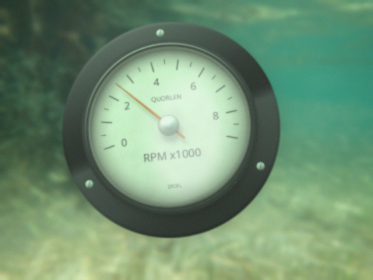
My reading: 2500rpm
